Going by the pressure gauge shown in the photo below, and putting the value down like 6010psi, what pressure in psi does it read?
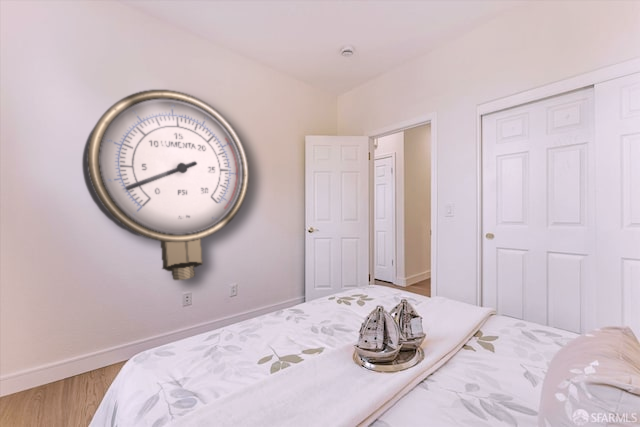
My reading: 2.5psi
